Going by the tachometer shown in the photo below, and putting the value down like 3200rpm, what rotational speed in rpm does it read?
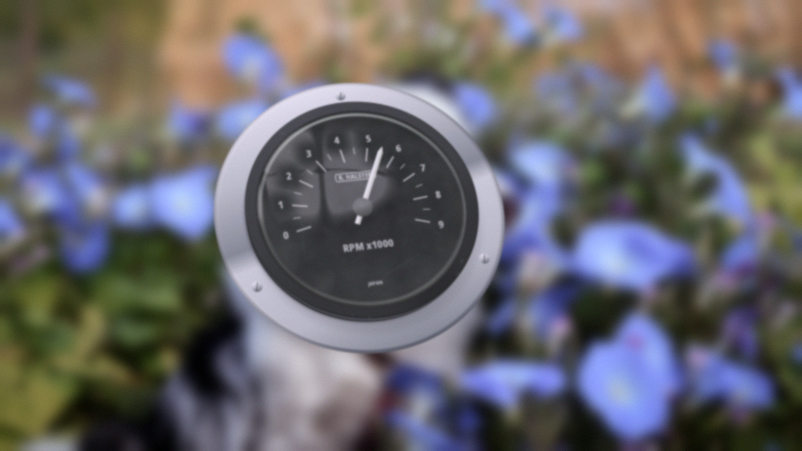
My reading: 5500rpm
